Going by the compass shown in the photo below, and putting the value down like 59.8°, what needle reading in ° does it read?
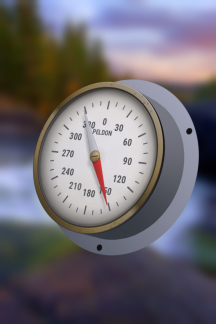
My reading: 150°
